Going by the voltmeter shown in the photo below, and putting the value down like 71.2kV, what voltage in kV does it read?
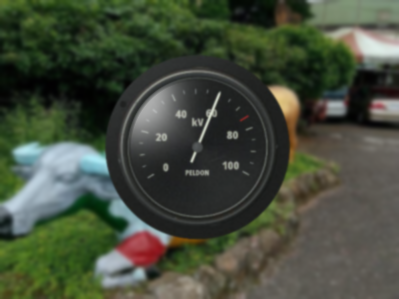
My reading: 60kV
